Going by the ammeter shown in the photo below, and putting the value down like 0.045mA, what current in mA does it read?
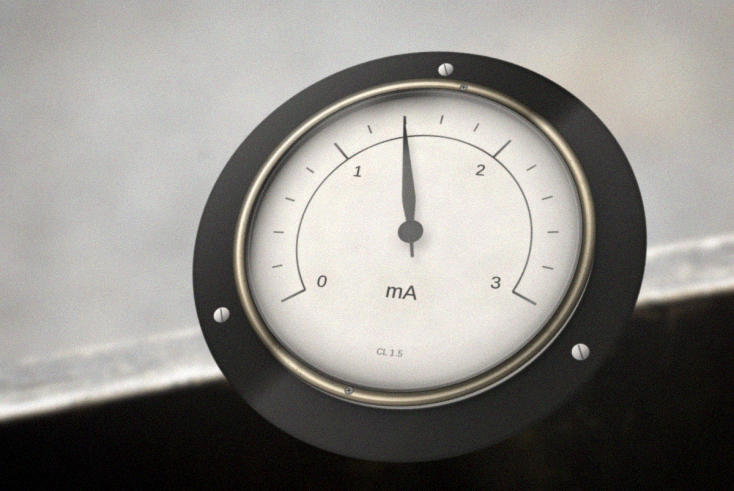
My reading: 1.4mA
